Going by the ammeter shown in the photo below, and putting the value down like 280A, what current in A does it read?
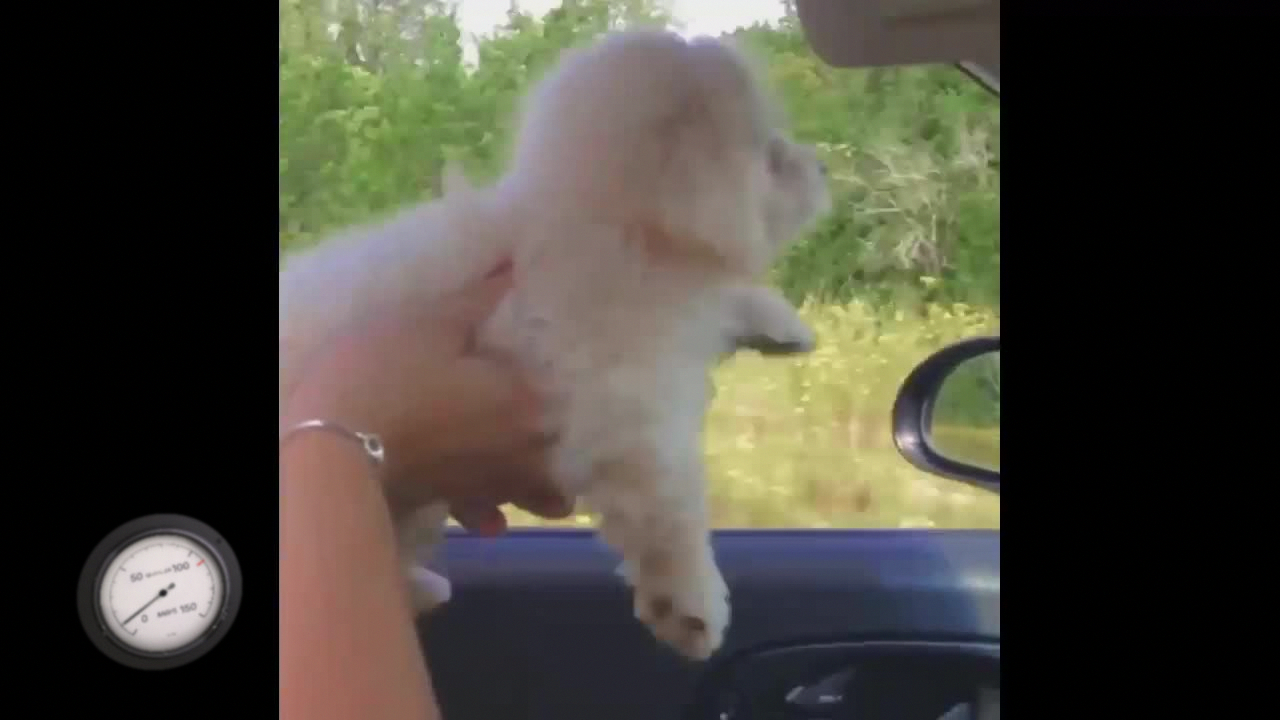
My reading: 10A
